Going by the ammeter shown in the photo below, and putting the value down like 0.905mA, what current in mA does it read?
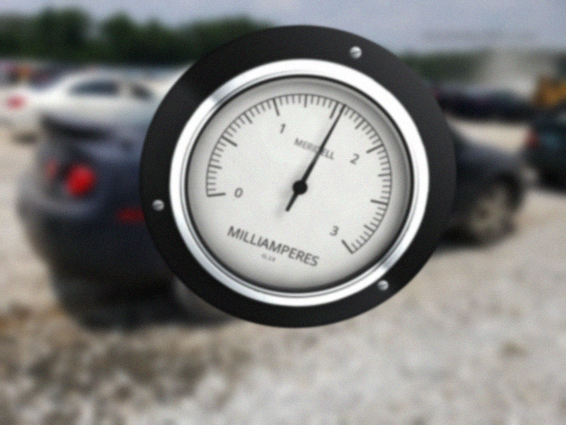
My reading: 1.55mA
